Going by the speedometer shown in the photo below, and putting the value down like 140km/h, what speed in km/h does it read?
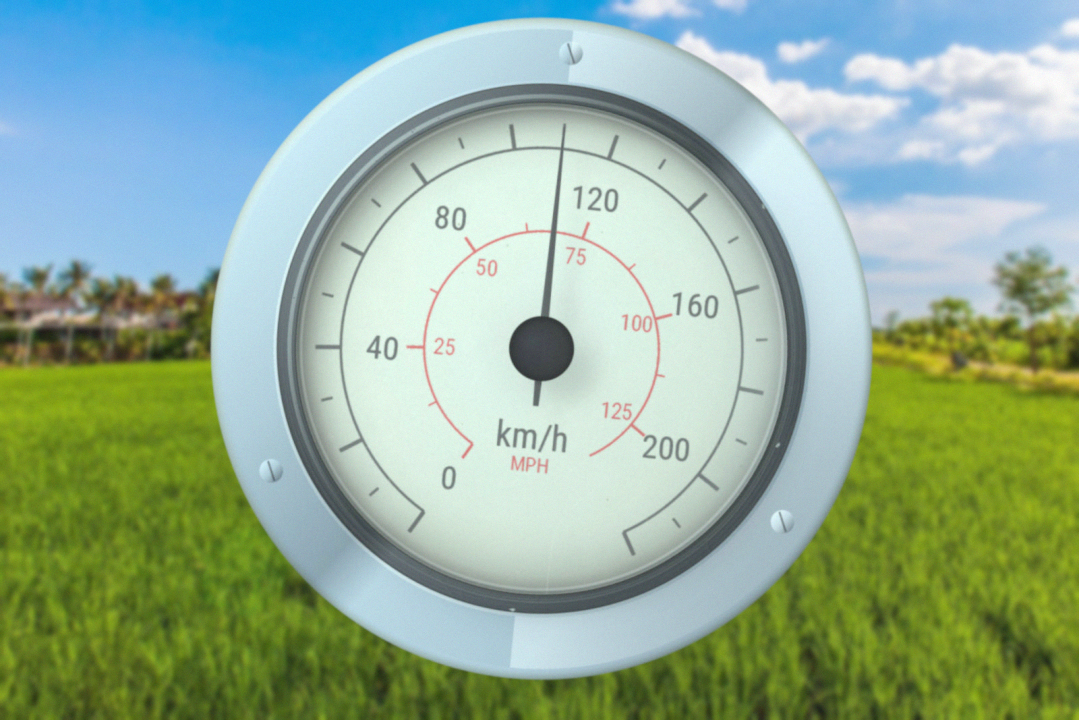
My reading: 110km/h
